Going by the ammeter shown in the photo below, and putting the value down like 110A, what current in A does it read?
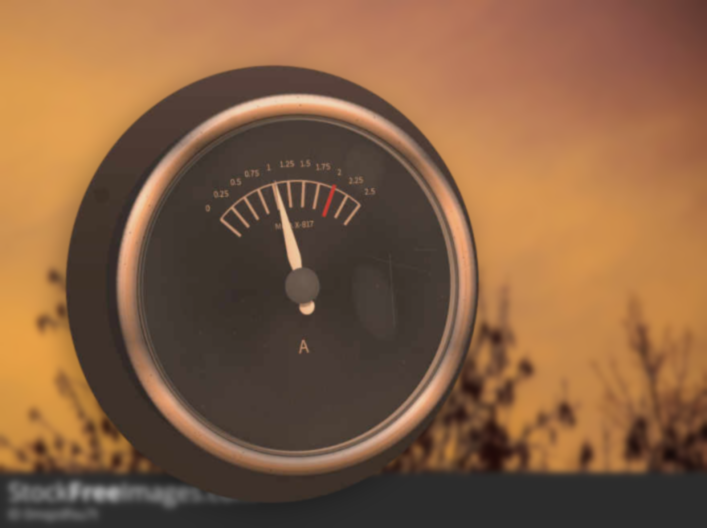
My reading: 1A
